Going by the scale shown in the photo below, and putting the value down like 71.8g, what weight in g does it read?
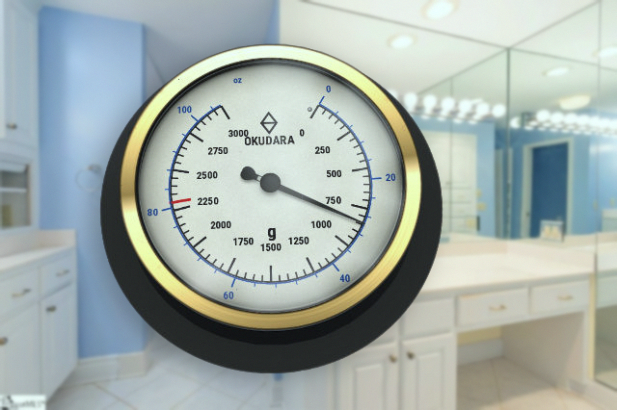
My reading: 850g
